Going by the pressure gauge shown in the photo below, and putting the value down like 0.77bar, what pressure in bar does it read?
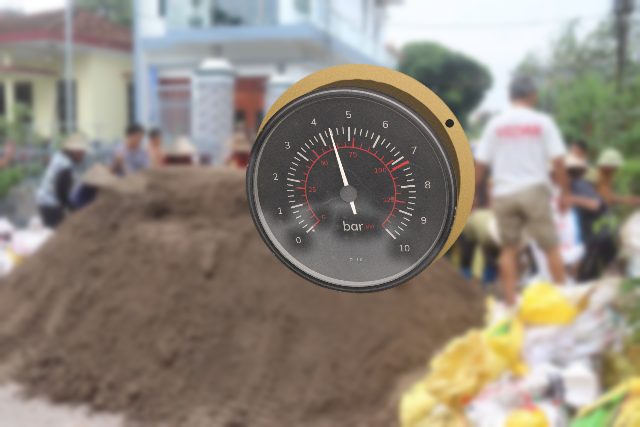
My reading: 4.4bar
